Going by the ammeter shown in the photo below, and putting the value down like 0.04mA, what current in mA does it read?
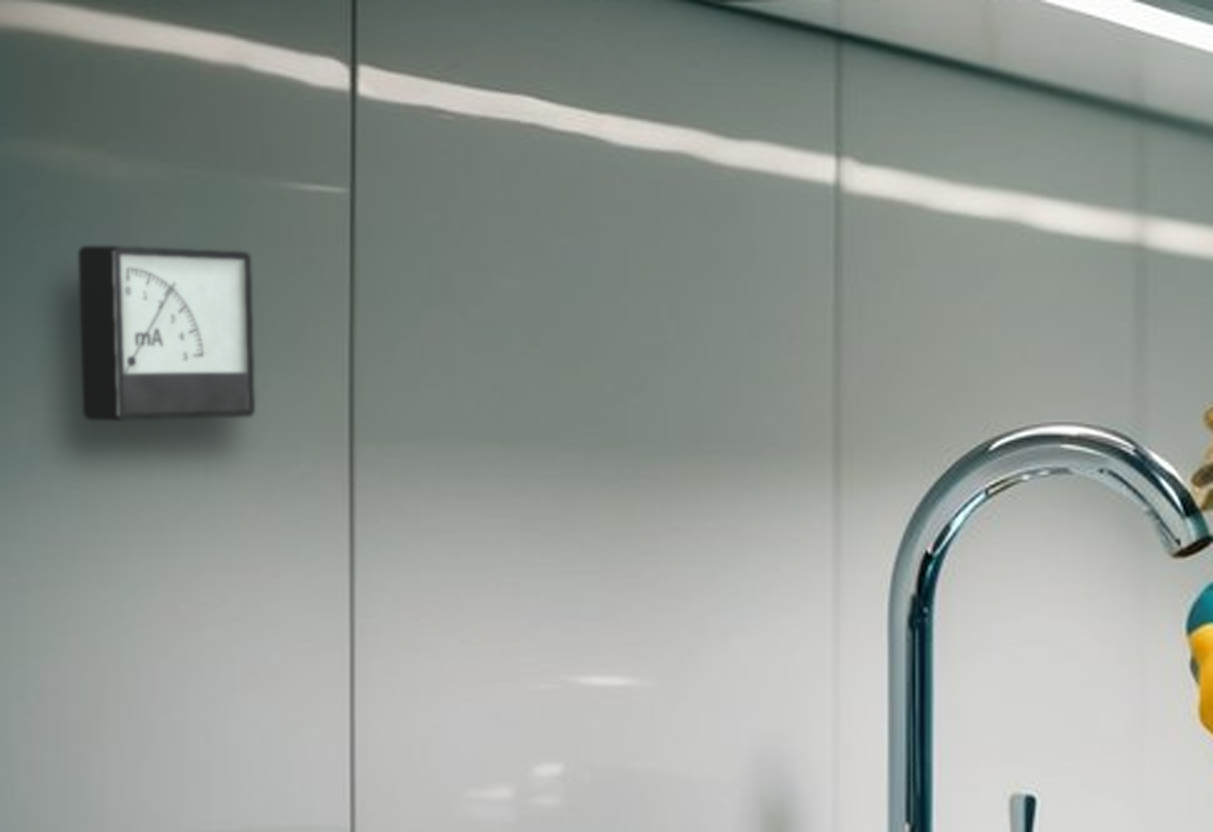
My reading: 2mA
